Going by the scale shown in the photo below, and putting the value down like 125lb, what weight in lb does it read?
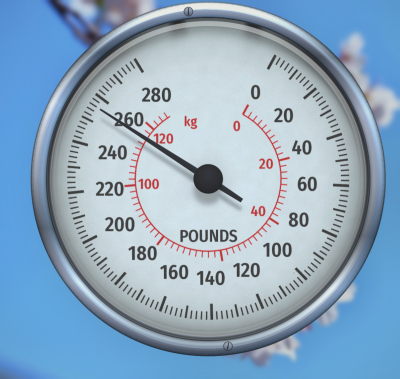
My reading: 256lb
